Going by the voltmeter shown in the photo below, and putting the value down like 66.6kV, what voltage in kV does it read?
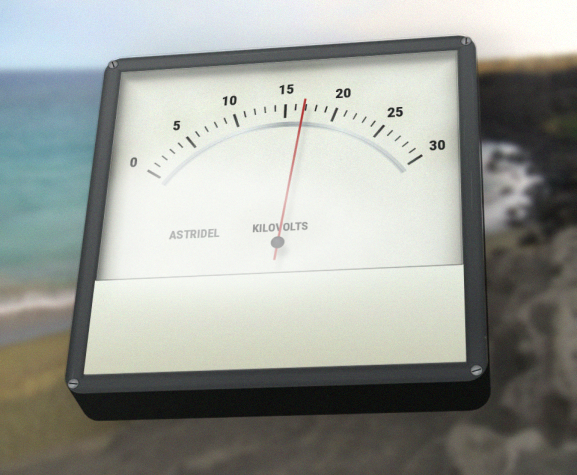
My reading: 17kV
